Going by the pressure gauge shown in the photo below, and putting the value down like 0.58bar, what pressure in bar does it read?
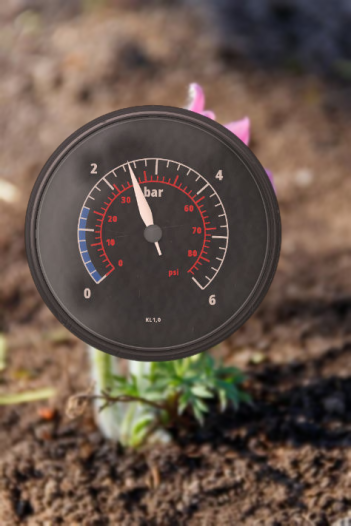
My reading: 2.5bar
